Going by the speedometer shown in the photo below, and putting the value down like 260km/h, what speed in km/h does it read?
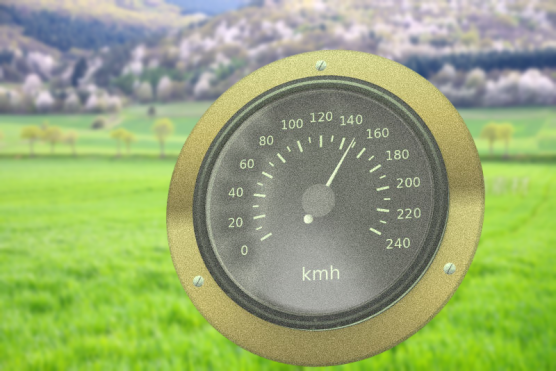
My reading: 150km/h
